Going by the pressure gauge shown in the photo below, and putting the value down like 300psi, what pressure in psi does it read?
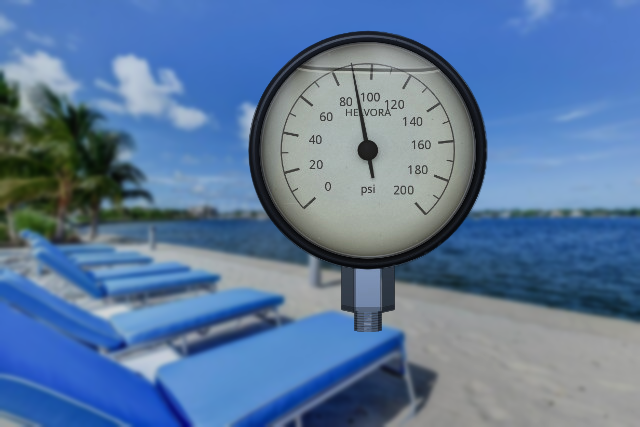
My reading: 90psi
